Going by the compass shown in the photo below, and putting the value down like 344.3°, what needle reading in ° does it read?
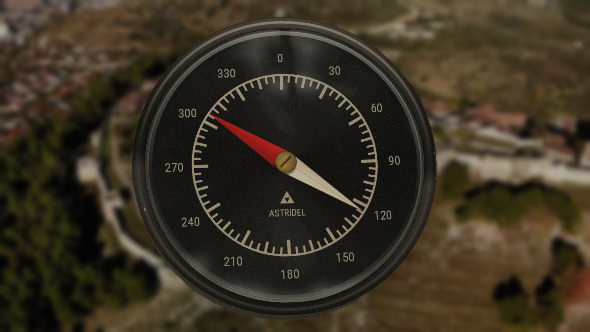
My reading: 305°
